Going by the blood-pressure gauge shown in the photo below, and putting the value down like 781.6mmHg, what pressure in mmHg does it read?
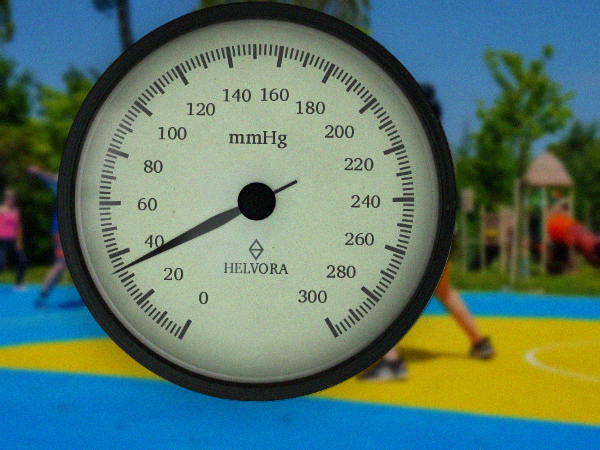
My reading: 34mmHg
